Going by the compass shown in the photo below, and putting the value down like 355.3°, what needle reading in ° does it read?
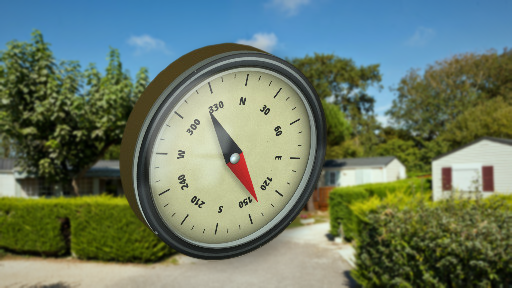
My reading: 140°
